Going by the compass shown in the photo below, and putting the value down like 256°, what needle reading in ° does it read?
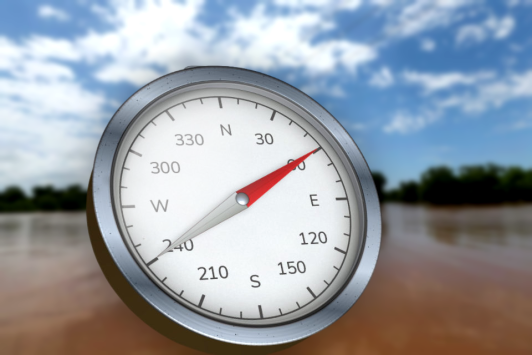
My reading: 60°
